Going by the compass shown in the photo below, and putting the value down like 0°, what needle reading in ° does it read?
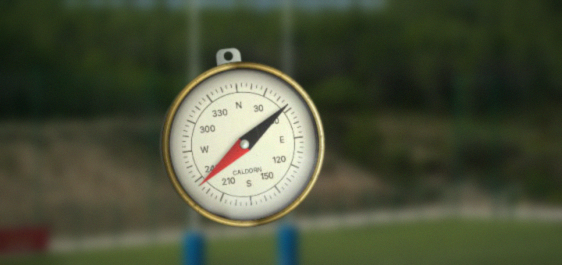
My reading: 235°
